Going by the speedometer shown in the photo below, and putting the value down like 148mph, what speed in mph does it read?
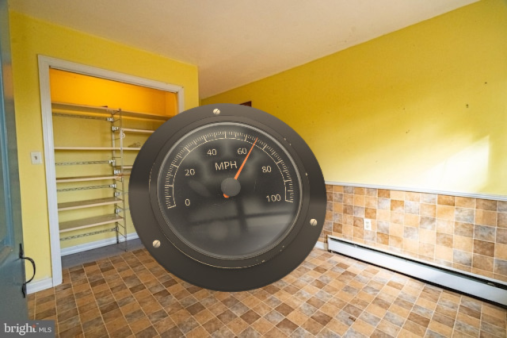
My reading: 65mph
